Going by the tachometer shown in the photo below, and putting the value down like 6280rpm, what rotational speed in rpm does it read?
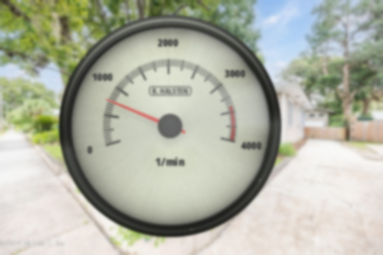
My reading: 750rpm
